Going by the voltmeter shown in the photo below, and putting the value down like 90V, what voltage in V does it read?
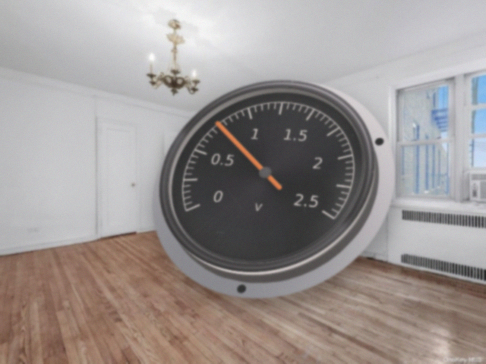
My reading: 0.75V
